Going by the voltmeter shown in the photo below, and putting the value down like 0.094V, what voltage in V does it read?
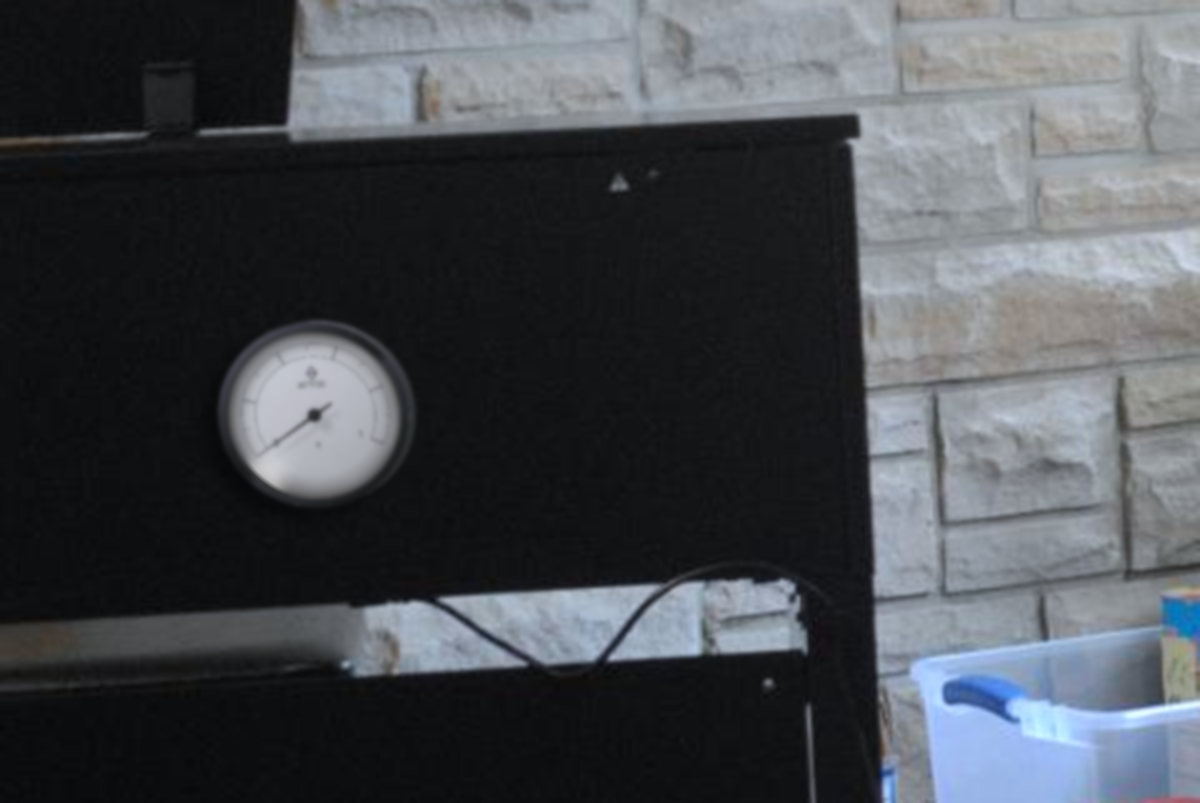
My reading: 0V
